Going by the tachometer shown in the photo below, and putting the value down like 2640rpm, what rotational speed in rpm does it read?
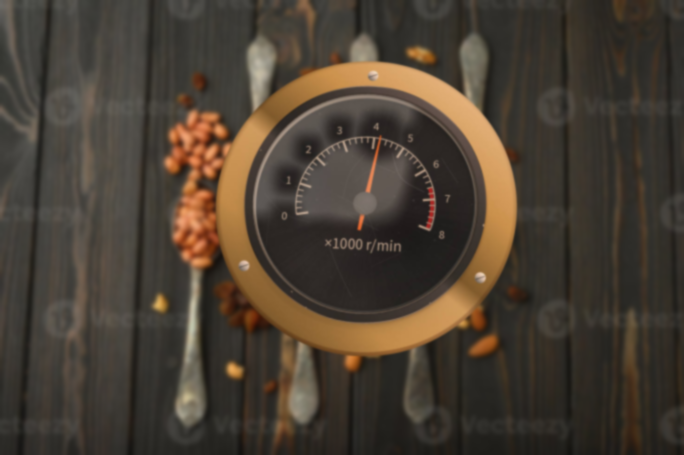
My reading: 4200rpm
